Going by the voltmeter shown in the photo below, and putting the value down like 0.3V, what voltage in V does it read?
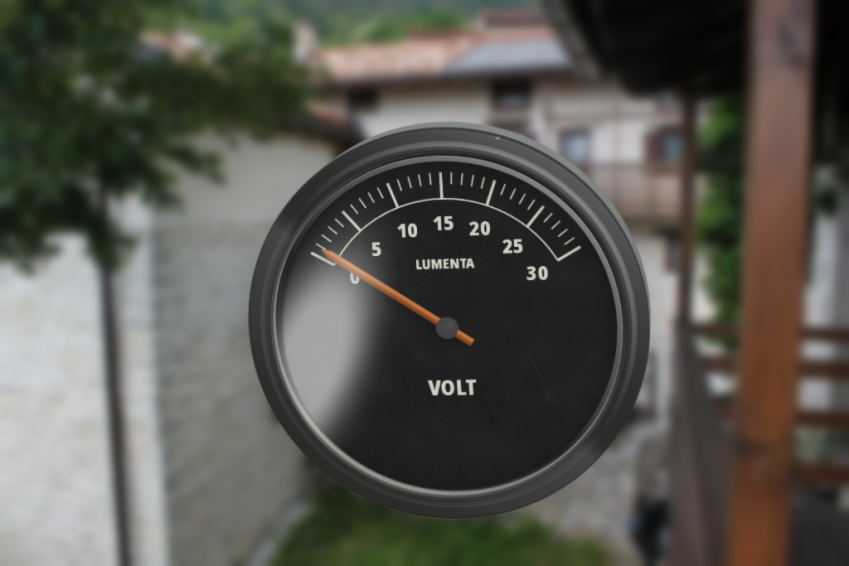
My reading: 1V
